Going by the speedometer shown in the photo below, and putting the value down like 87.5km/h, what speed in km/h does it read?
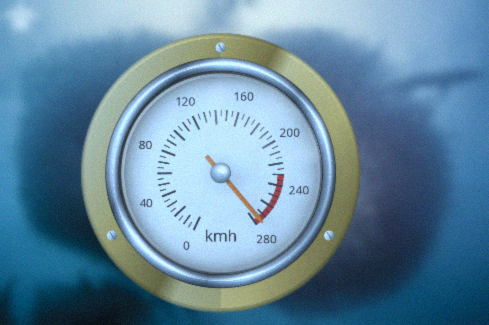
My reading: 275km/h
